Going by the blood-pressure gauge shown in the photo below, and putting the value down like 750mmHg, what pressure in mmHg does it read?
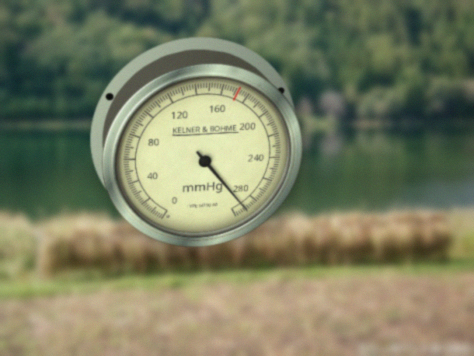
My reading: 290mmHg
